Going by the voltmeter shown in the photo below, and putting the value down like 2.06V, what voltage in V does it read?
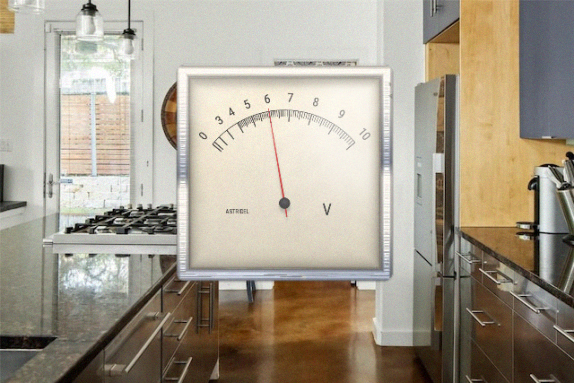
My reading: 6V
